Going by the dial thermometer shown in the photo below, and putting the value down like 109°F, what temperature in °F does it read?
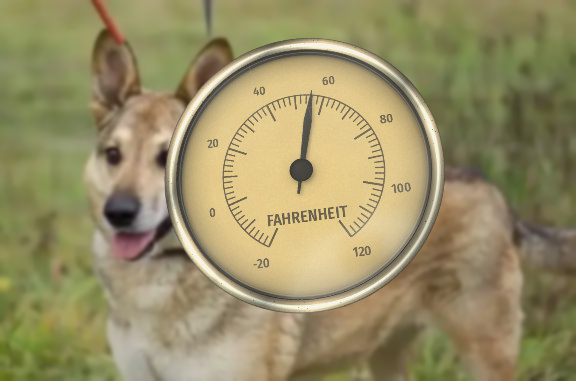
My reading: 56°F
